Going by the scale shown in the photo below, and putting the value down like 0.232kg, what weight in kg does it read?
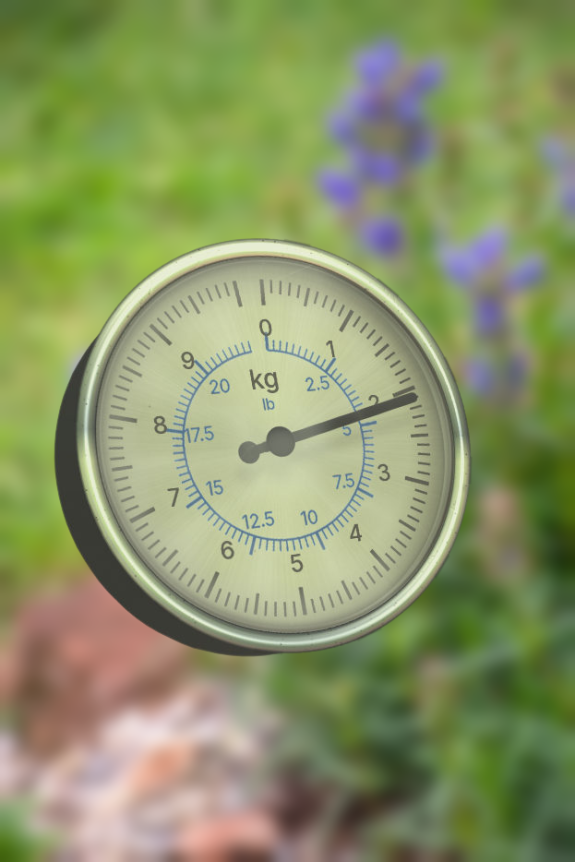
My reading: 2.1kg
